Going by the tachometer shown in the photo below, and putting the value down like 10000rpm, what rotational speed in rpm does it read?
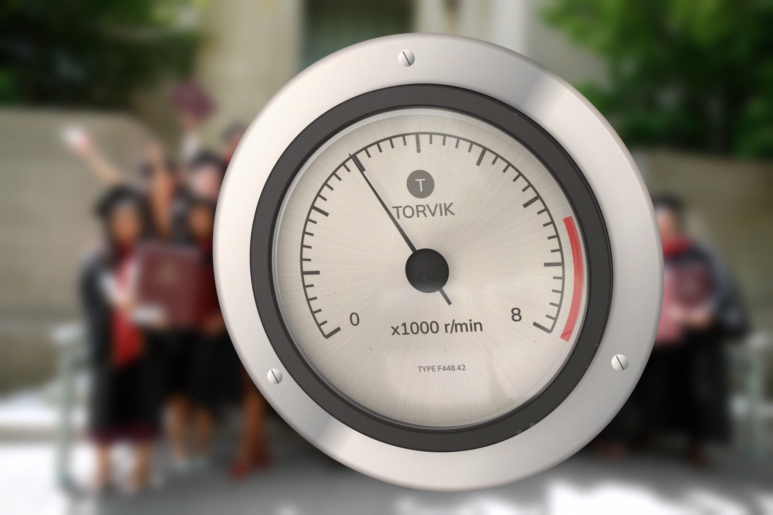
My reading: 3000rpm
